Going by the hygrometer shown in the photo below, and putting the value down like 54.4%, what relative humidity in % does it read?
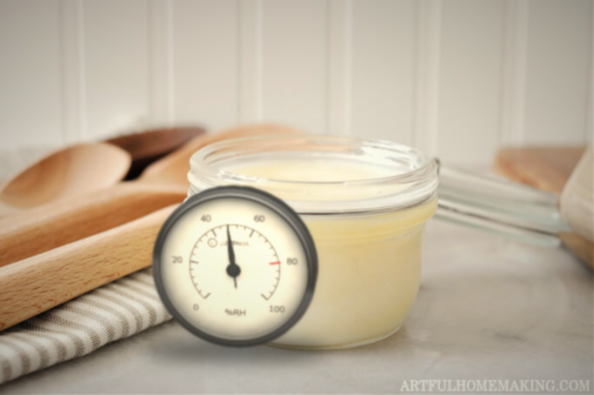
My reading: 48%
